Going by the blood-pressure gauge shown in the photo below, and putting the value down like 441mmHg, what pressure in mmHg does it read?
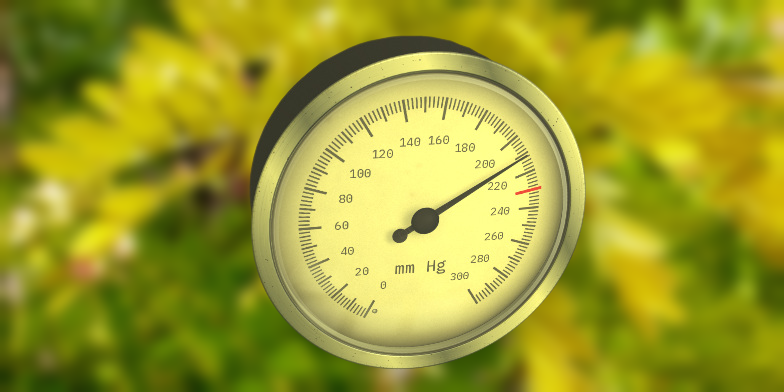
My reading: 210mmHg
